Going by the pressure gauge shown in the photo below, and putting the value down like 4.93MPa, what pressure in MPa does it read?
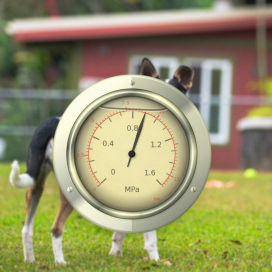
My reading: 0.9MPa
